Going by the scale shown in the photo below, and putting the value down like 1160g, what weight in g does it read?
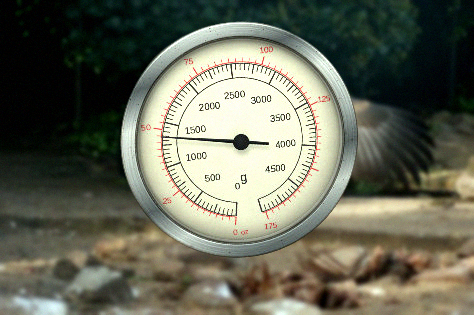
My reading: 1350g
